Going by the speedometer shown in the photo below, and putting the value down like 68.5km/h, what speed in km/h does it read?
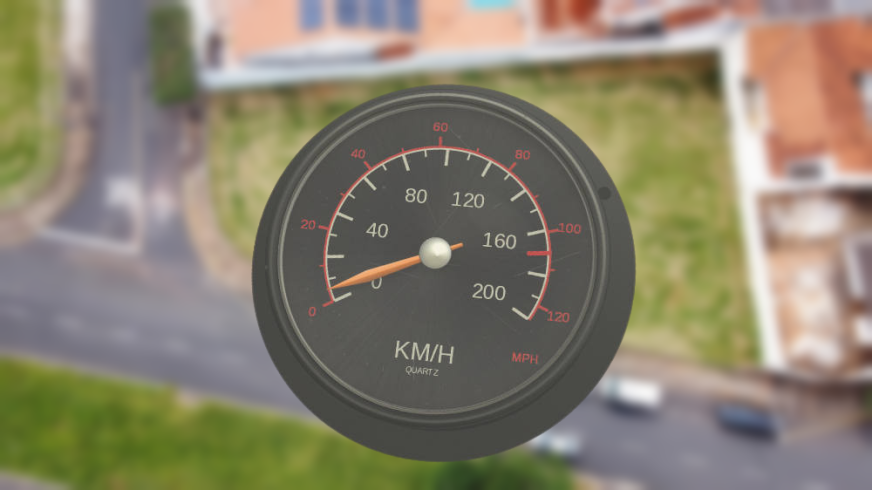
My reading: 5km/h
